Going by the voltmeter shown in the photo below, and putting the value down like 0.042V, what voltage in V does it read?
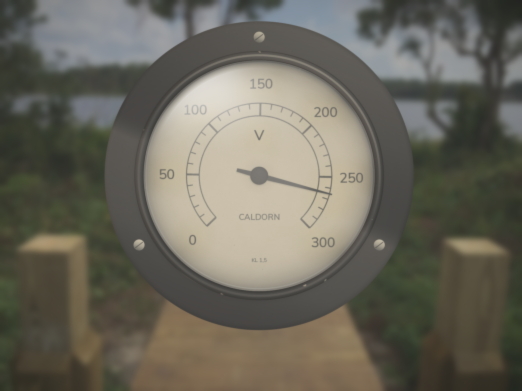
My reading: 265V
